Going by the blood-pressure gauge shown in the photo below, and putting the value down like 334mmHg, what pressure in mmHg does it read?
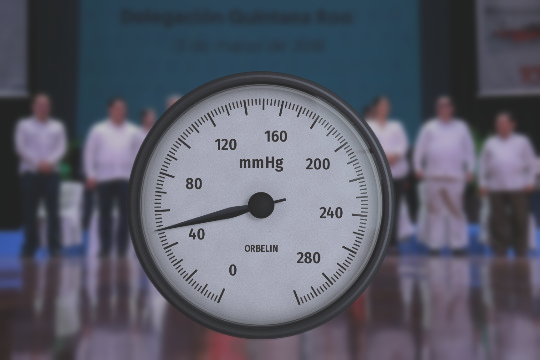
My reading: 50mmHg
